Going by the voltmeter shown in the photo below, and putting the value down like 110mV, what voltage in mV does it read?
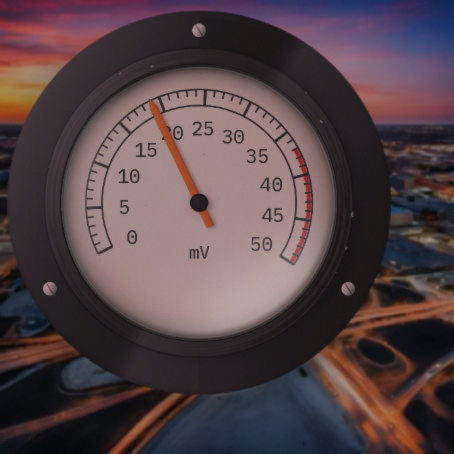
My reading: 19mV
